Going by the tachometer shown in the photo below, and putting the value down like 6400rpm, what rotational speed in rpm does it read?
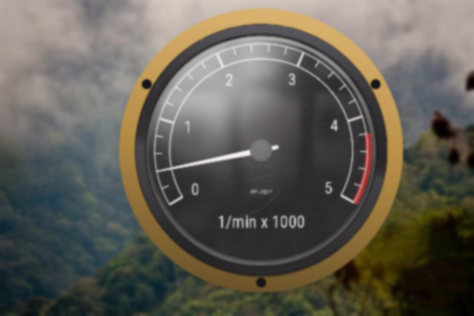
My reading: 400rpm
